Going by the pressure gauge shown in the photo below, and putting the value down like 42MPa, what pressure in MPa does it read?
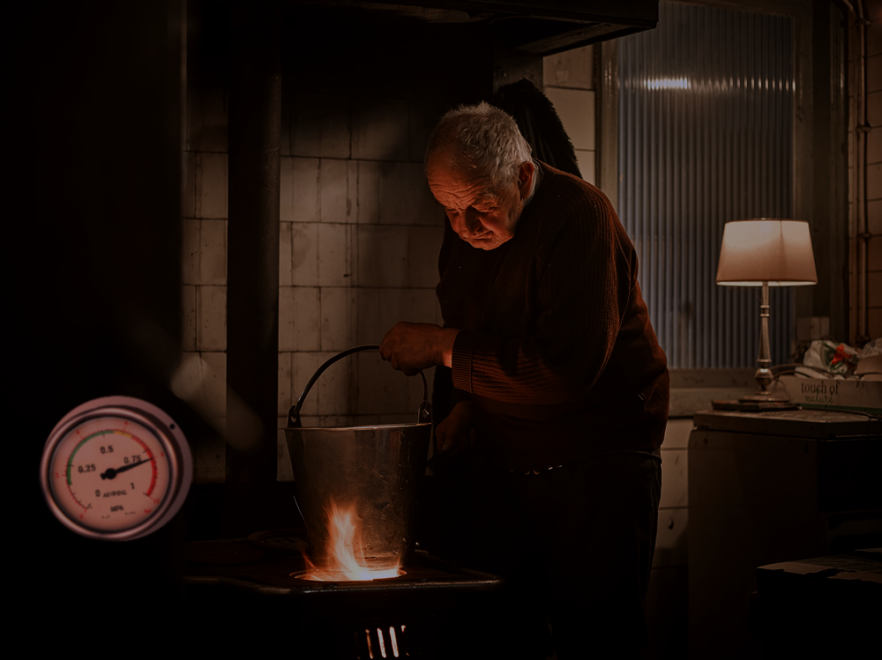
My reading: 0.8MPa
